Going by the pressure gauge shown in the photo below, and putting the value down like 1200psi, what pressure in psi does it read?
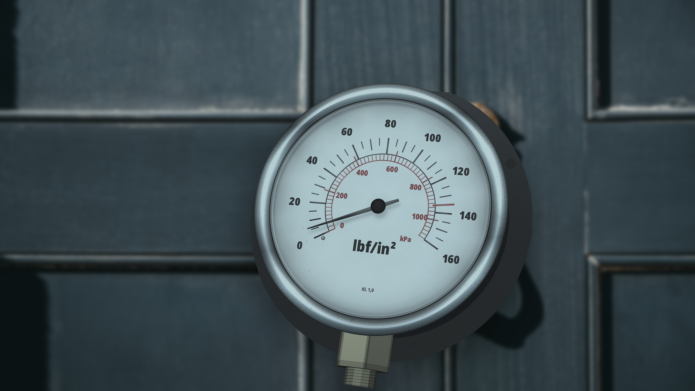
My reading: 5psi
